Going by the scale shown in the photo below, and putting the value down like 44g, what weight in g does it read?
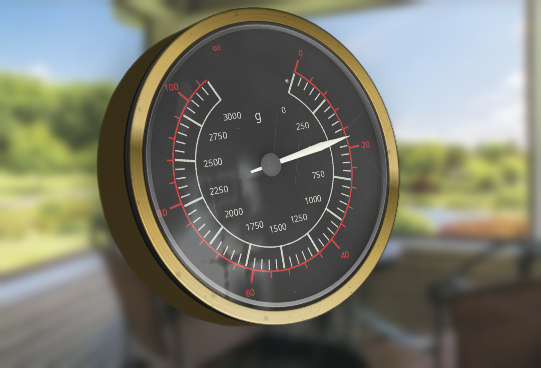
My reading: 500g
